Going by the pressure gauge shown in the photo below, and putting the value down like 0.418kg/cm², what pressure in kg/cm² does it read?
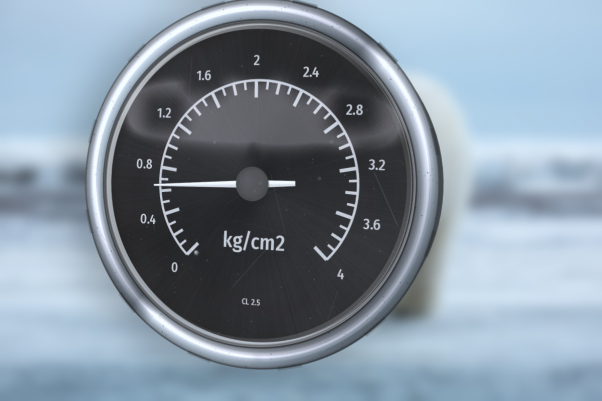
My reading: 0.65kg/cm²
